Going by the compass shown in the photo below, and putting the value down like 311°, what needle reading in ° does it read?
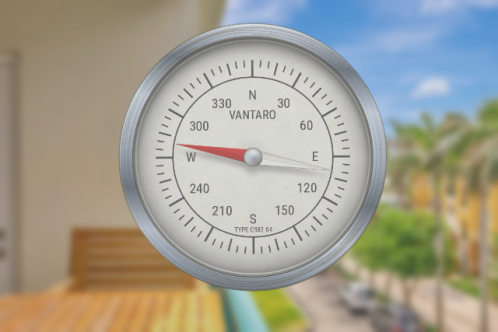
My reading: 280°
